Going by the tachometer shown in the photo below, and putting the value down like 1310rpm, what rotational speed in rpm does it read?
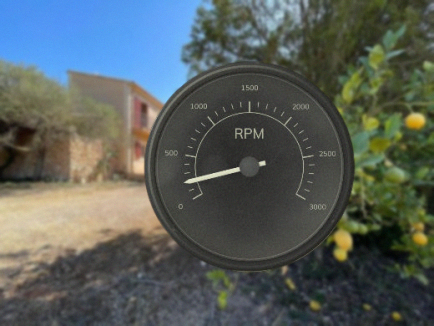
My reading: 200rpm
